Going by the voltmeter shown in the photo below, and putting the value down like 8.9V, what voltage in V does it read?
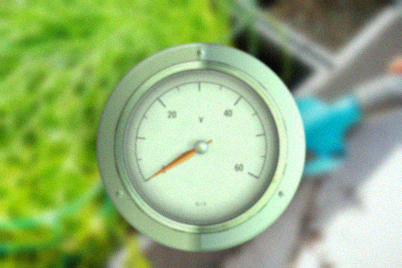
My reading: 0V
